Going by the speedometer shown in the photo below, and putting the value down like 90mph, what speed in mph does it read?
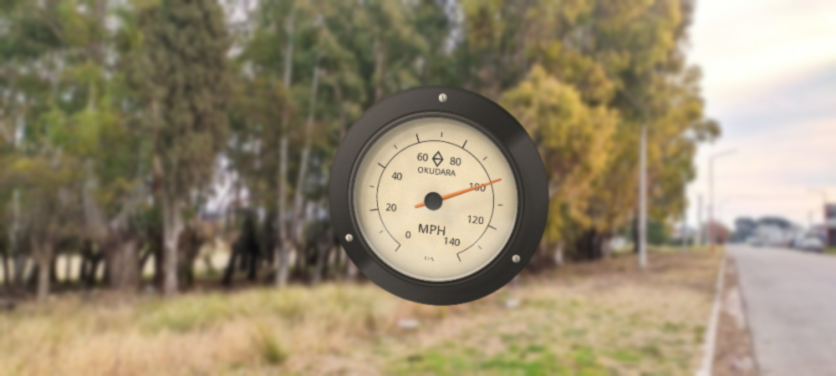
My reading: 100mph
